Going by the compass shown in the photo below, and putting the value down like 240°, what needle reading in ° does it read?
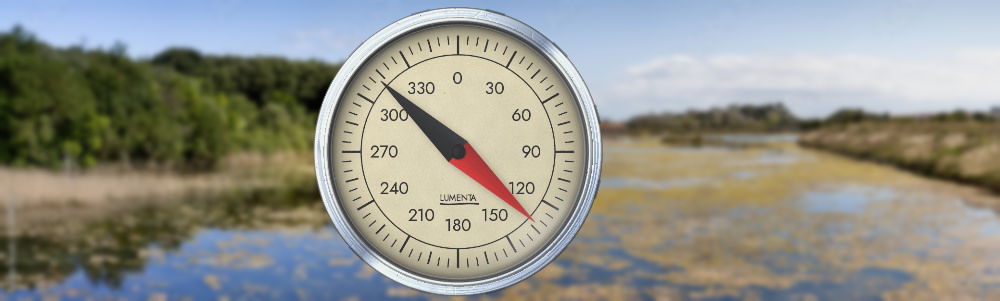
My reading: 132.5°
